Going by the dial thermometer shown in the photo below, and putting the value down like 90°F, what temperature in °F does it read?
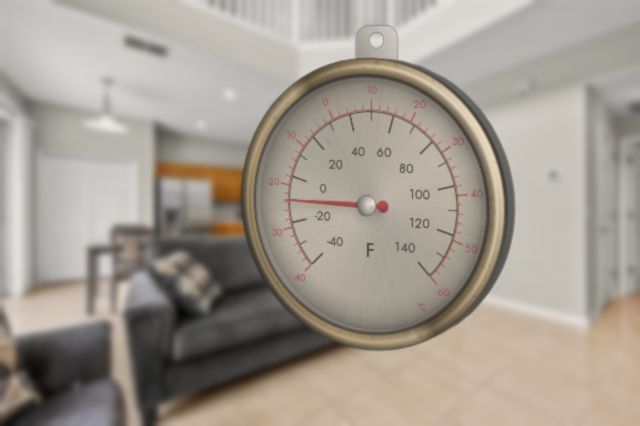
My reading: -10°F
